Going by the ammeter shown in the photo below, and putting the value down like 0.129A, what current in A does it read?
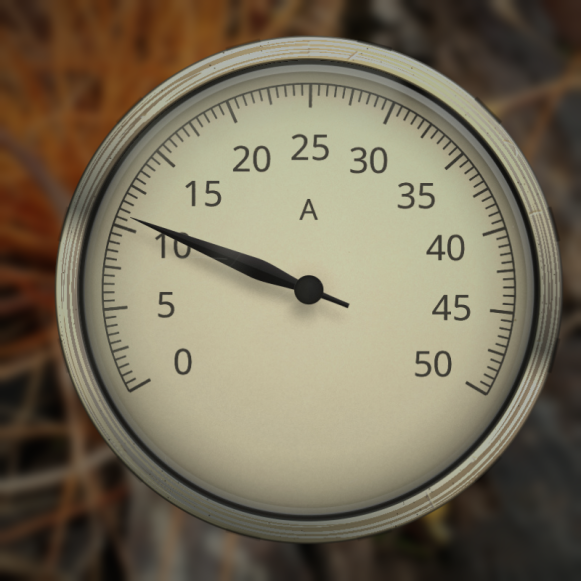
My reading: 10.75A
